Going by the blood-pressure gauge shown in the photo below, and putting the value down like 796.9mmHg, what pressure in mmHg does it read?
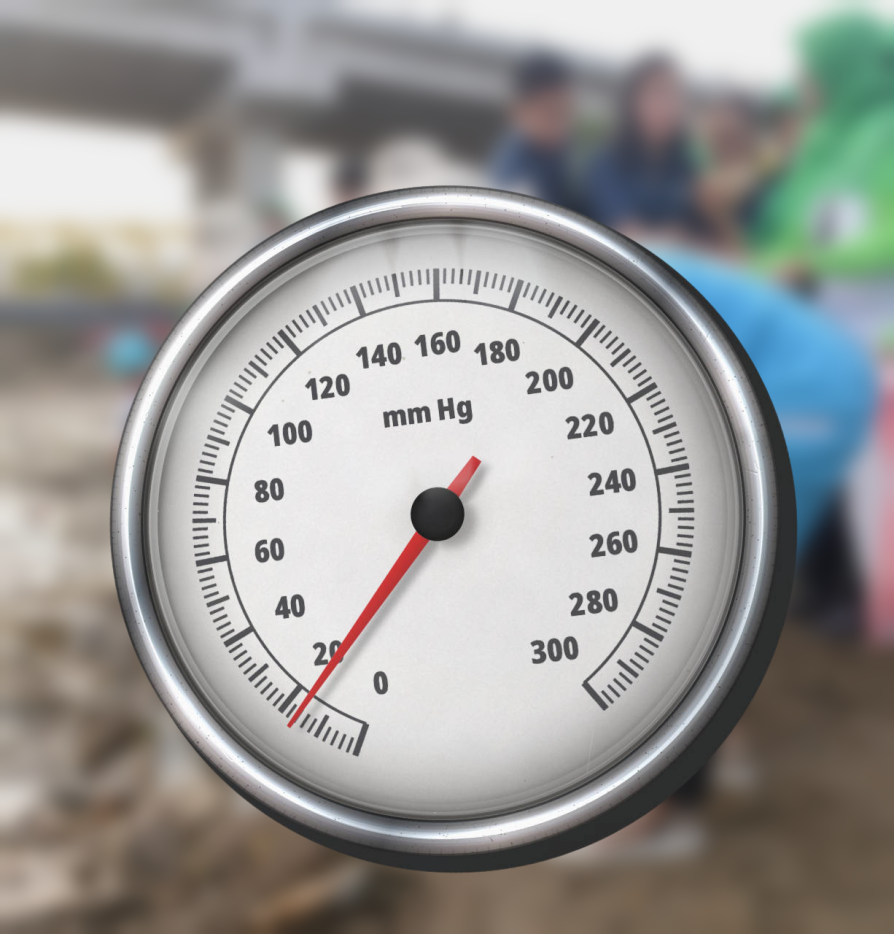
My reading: 16mmHg
